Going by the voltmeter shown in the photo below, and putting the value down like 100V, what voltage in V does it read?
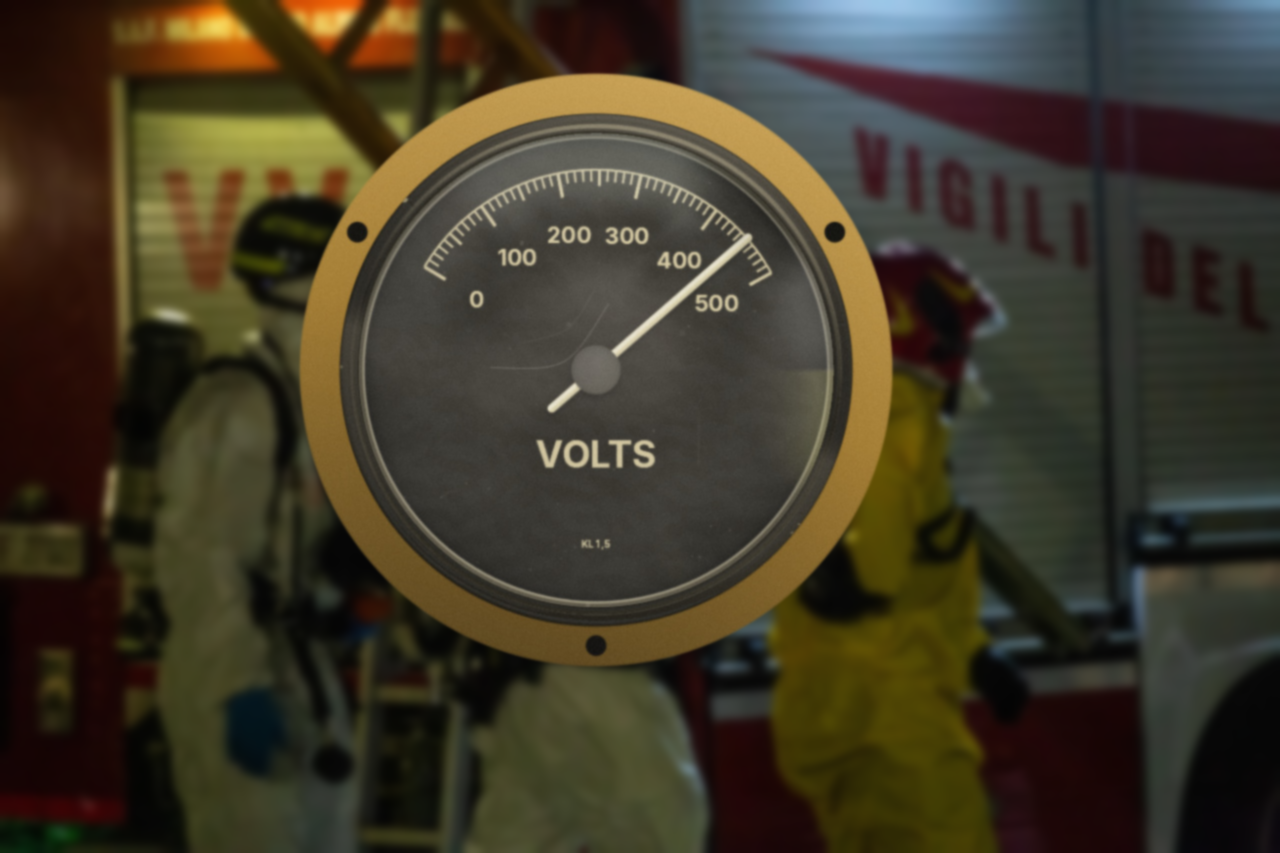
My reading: 450V
